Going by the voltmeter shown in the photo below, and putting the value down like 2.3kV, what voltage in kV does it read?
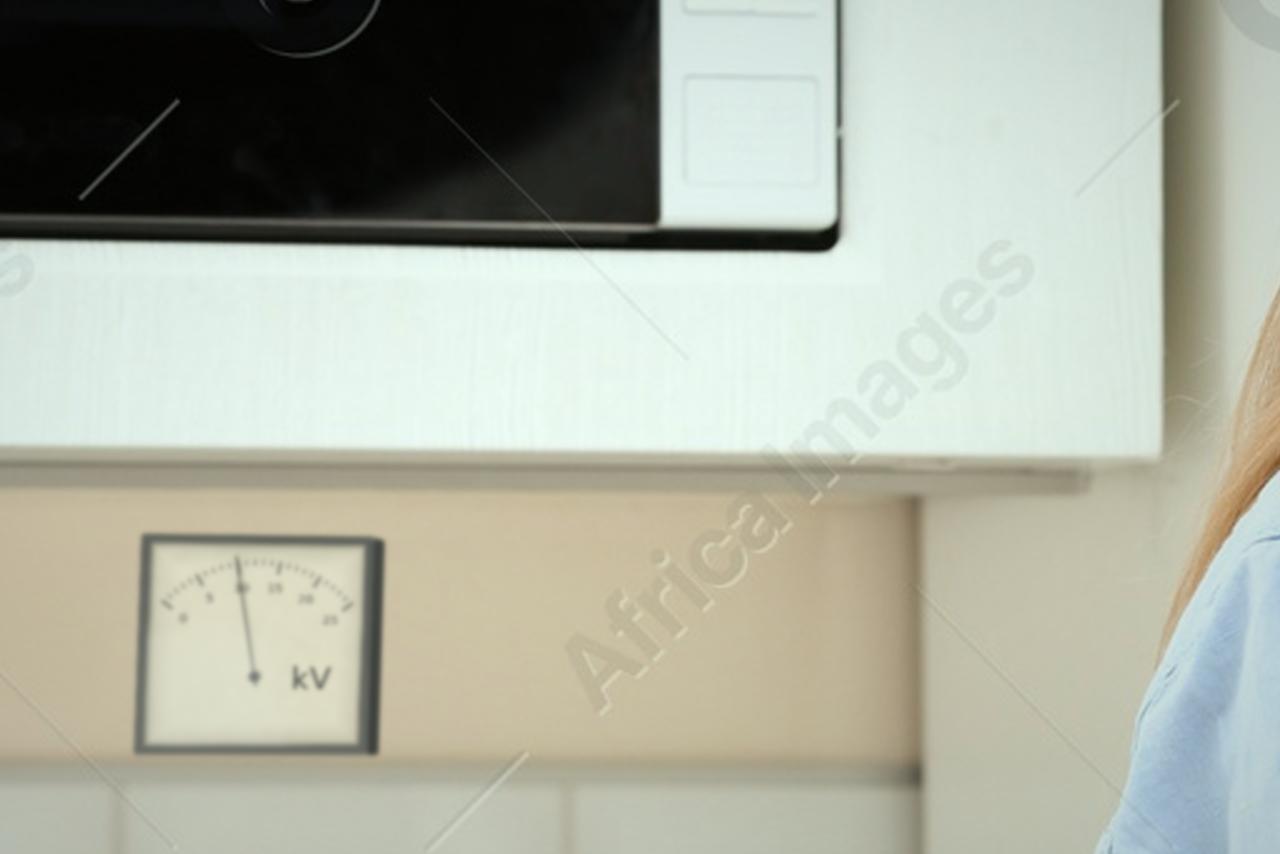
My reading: 10kV
